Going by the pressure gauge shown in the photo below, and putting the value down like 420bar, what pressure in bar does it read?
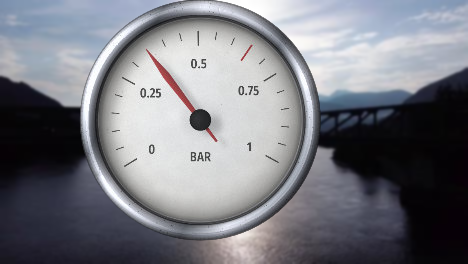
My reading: 0.35bar
